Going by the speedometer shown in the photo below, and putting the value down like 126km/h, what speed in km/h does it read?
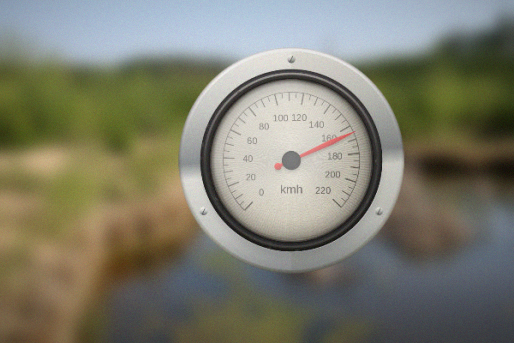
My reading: 165km/h
